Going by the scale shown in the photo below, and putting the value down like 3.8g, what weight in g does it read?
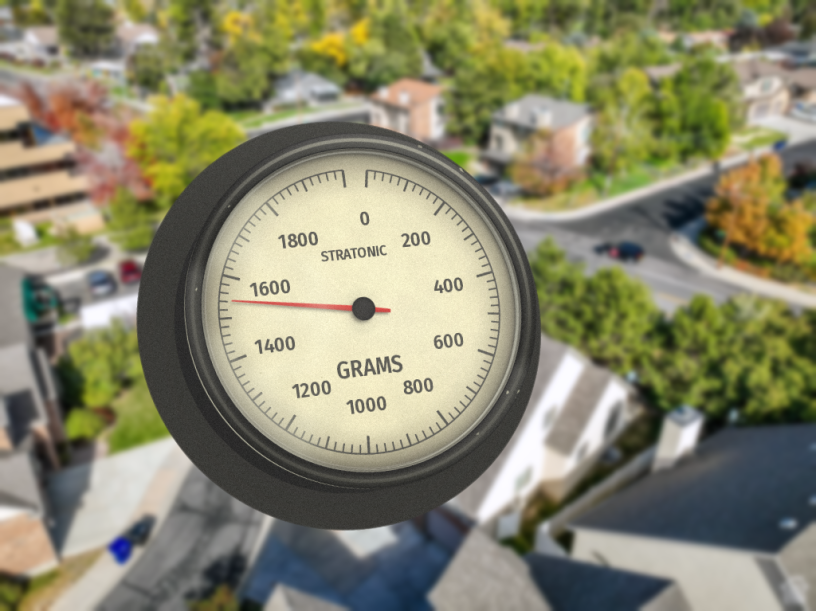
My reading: 1540g
